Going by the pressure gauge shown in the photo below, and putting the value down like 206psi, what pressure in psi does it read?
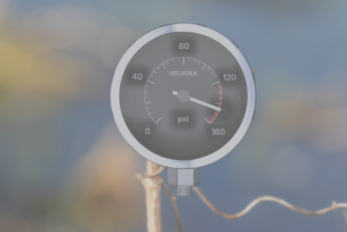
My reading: 145psi
